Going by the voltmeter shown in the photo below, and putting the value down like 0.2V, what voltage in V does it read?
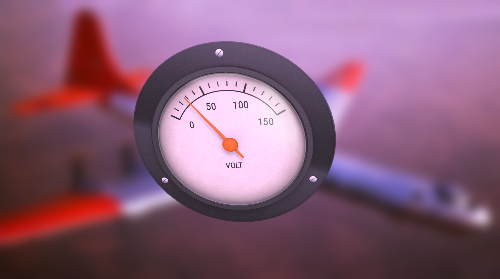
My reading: 30V
